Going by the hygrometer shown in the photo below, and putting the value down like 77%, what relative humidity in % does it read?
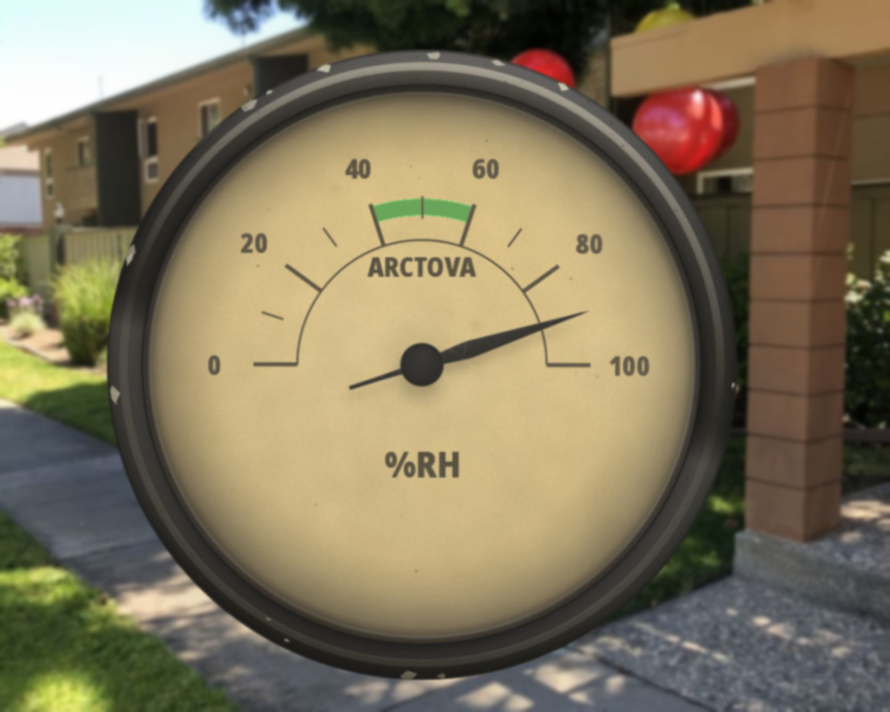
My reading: 90%
